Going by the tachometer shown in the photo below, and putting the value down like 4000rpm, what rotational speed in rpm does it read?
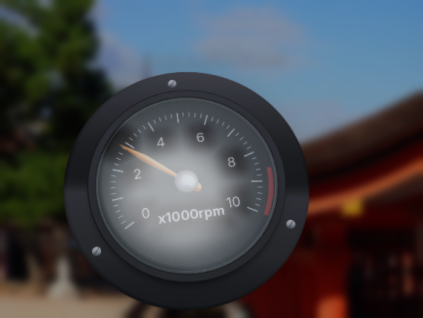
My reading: 2800rpm
